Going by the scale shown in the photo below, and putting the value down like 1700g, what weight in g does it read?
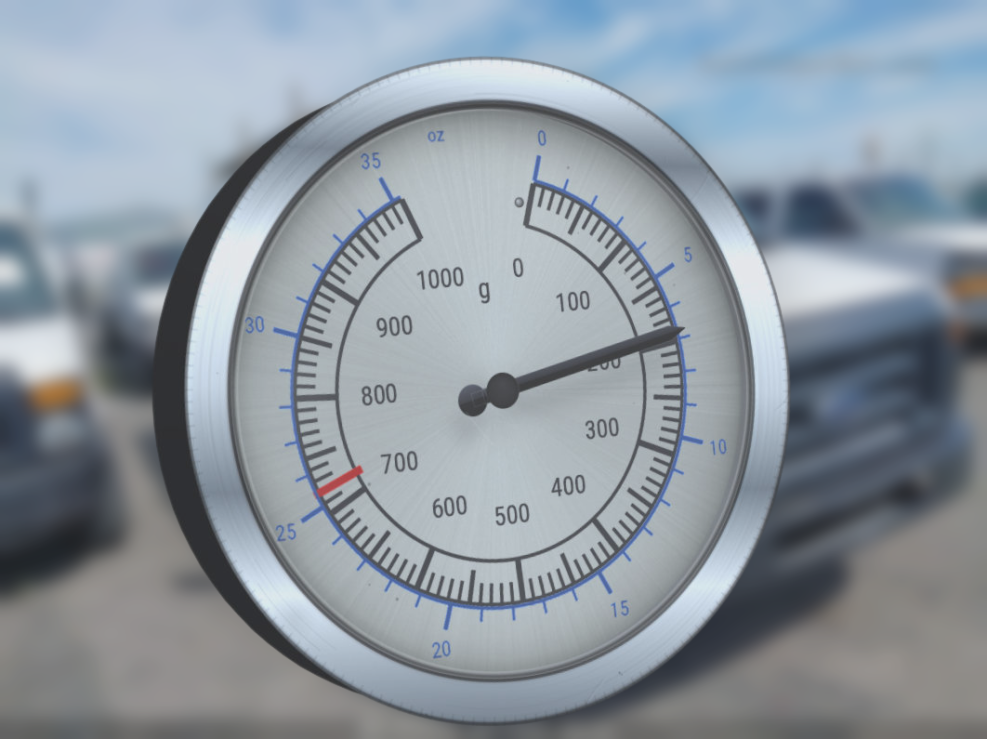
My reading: 190g
